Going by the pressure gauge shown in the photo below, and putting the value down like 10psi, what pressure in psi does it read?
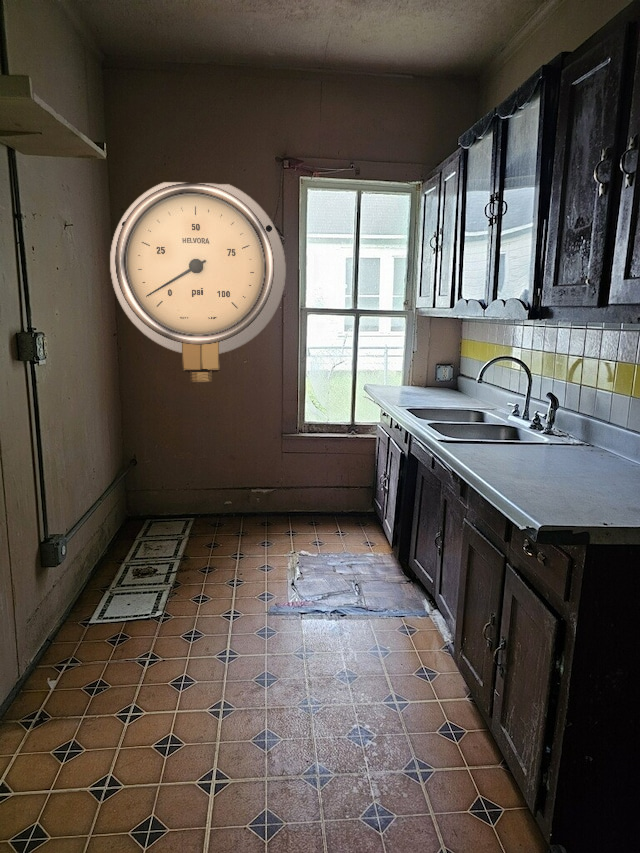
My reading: 5psi
